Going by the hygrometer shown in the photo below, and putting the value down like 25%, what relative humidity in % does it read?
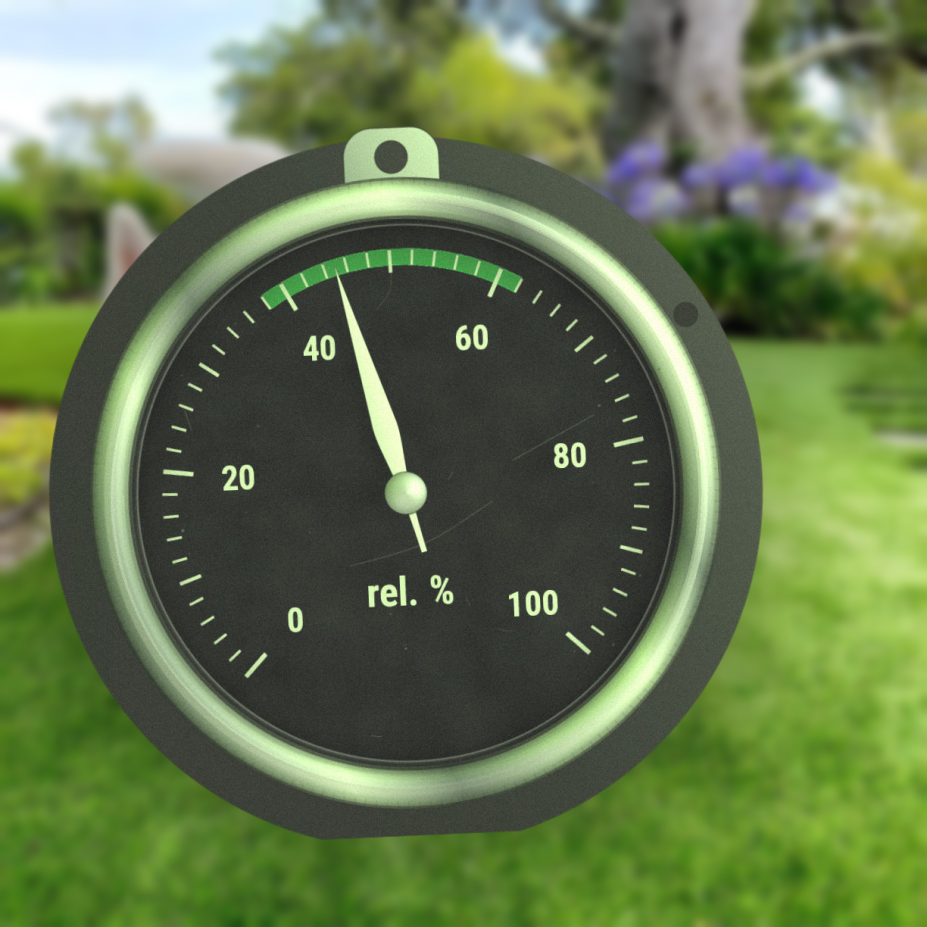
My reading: 45%
